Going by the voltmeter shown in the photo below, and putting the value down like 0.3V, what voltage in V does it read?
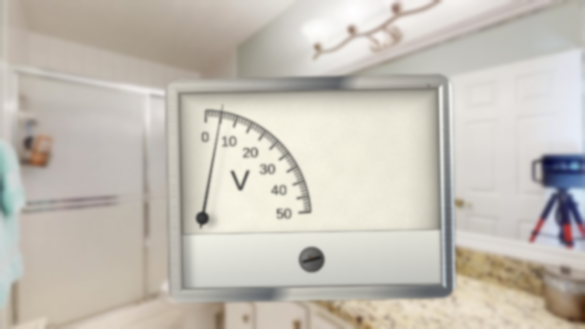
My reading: 5V
